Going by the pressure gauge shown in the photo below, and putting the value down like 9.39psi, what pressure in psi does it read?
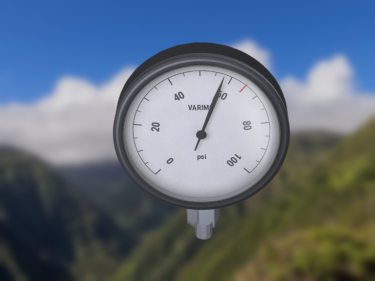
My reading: 57.5psi
